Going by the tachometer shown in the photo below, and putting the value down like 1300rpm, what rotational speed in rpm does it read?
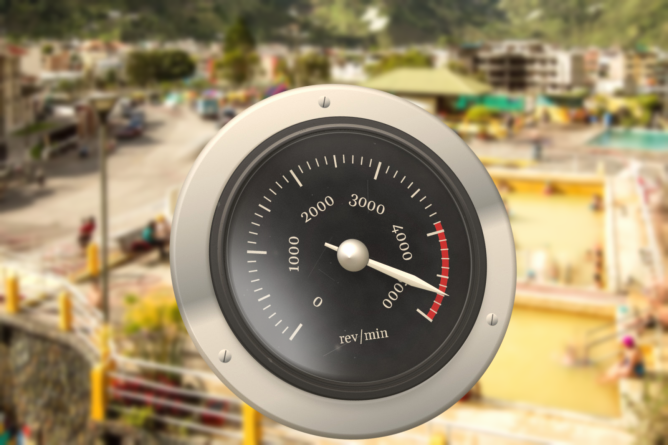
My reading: 4700rpm
